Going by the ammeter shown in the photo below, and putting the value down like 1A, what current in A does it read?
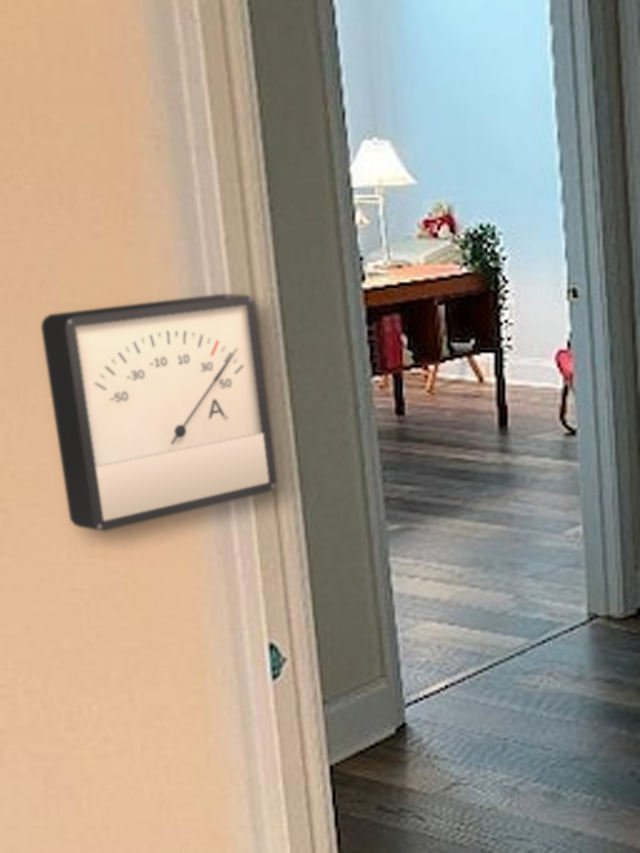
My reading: 40A
